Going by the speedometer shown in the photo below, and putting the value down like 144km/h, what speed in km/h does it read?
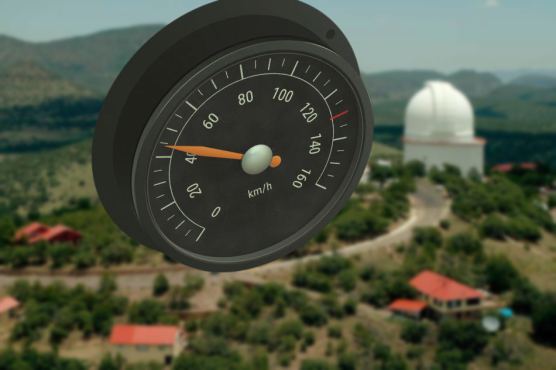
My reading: 45km/h
